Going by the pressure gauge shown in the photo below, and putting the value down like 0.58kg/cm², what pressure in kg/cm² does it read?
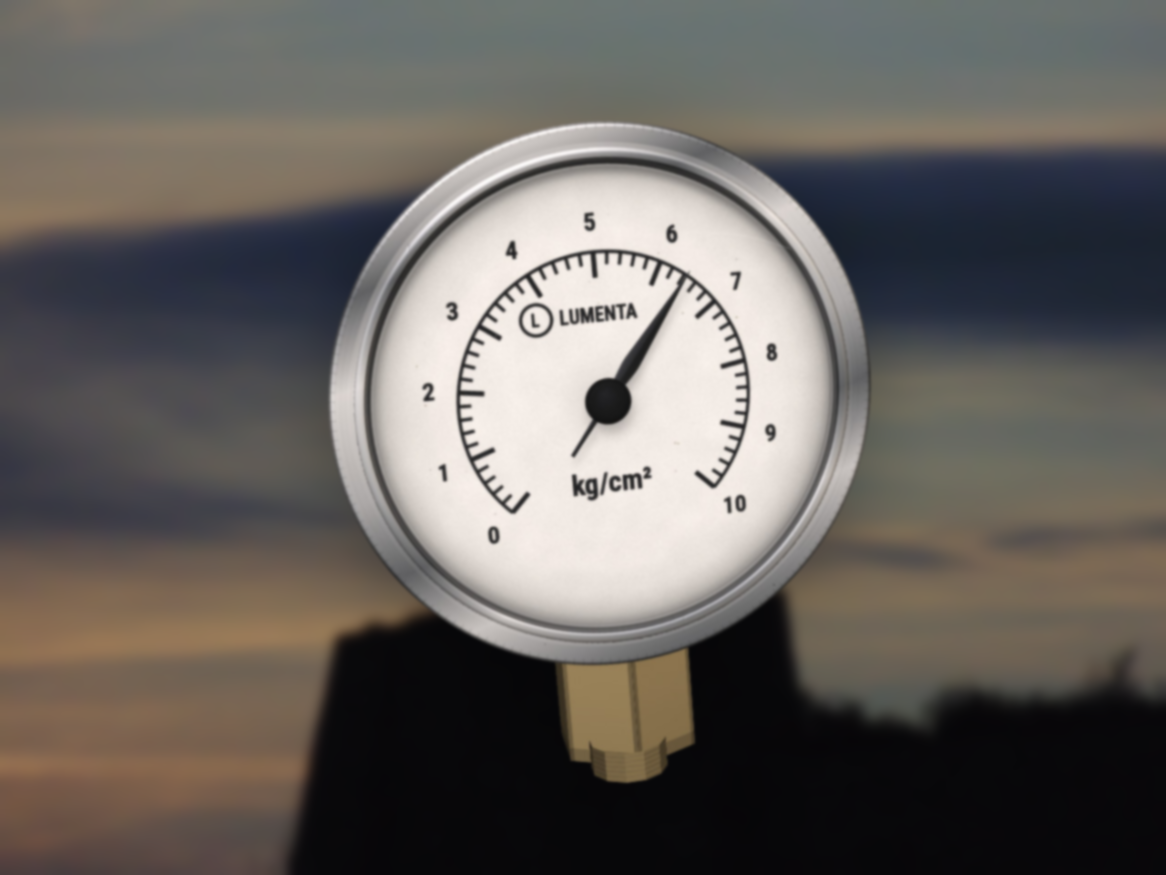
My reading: 6.4kg/cm²
